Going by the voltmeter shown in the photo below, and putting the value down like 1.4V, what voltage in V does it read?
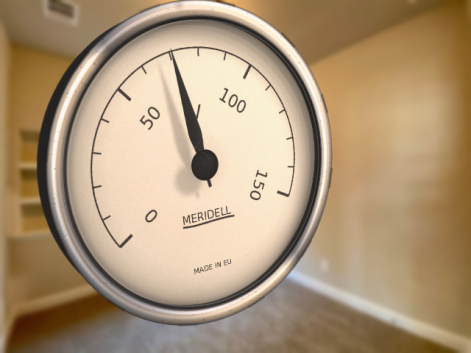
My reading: 70V
